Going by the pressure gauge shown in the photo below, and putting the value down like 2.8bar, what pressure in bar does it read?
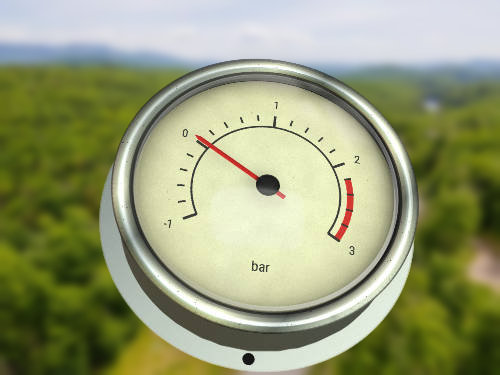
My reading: 0bar
